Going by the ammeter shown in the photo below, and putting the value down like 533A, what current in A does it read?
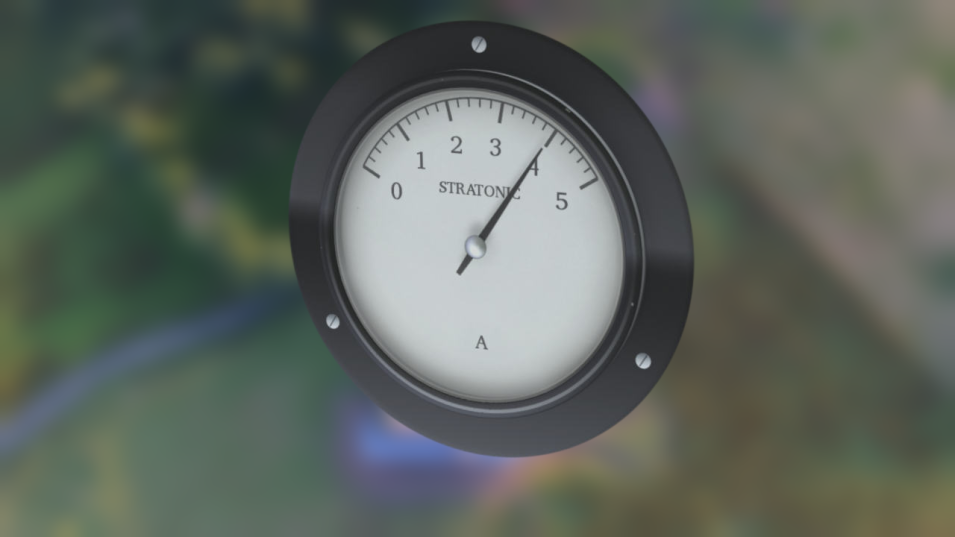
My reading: 4A
